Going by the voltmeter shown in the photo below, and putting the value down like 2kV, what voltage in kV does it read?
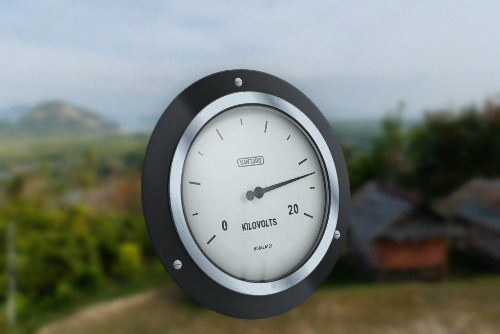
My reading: 17kV
